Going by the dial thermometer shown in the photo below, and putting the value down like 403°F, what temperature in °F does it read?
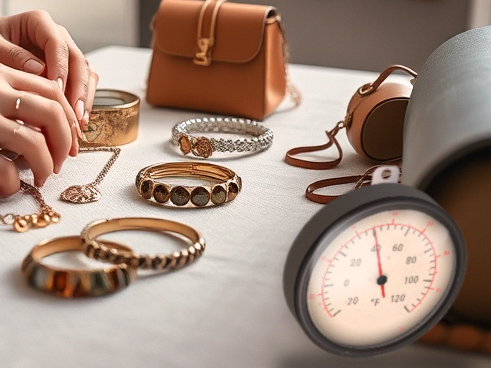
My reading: 40°F
